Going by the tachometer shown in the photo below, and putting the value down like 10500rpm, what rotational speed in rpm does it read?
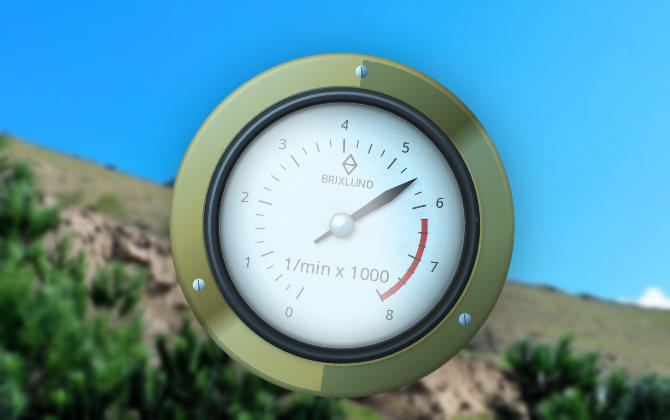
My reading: 5500rpm
